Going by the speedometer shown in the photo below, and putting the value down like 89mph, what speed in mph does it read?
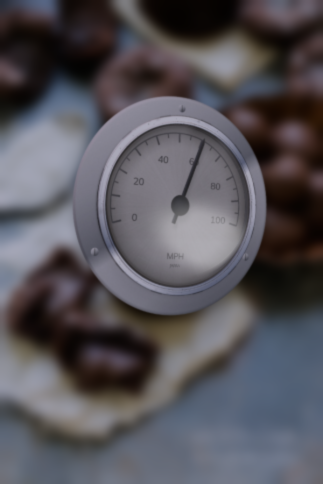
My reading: 60mph
